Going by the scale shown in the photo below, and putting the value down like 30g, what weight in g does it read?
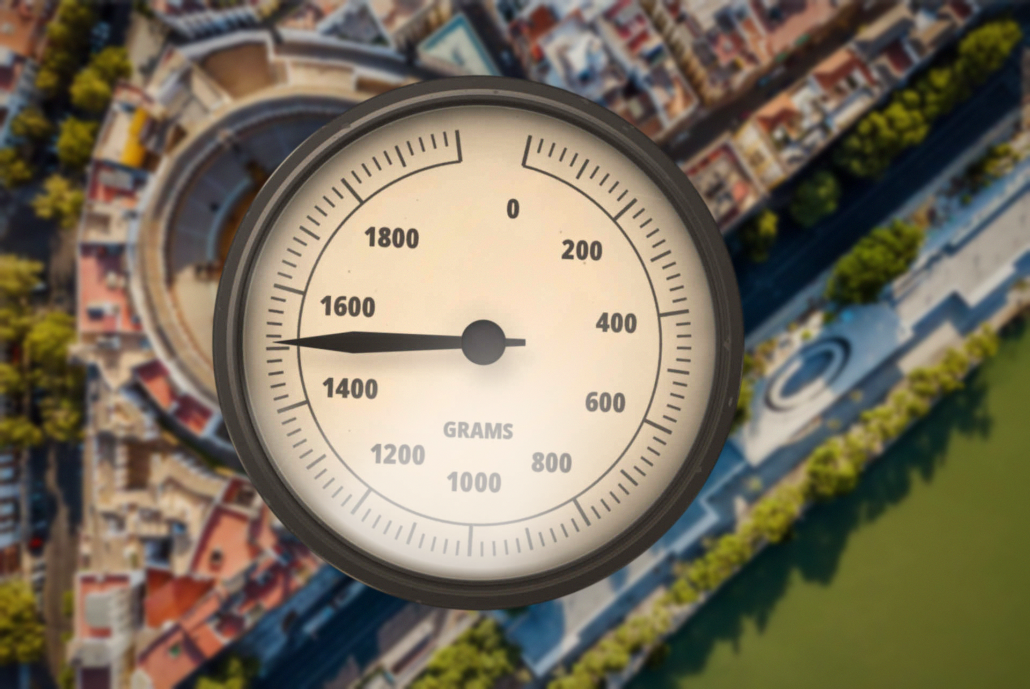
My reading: 1510g
